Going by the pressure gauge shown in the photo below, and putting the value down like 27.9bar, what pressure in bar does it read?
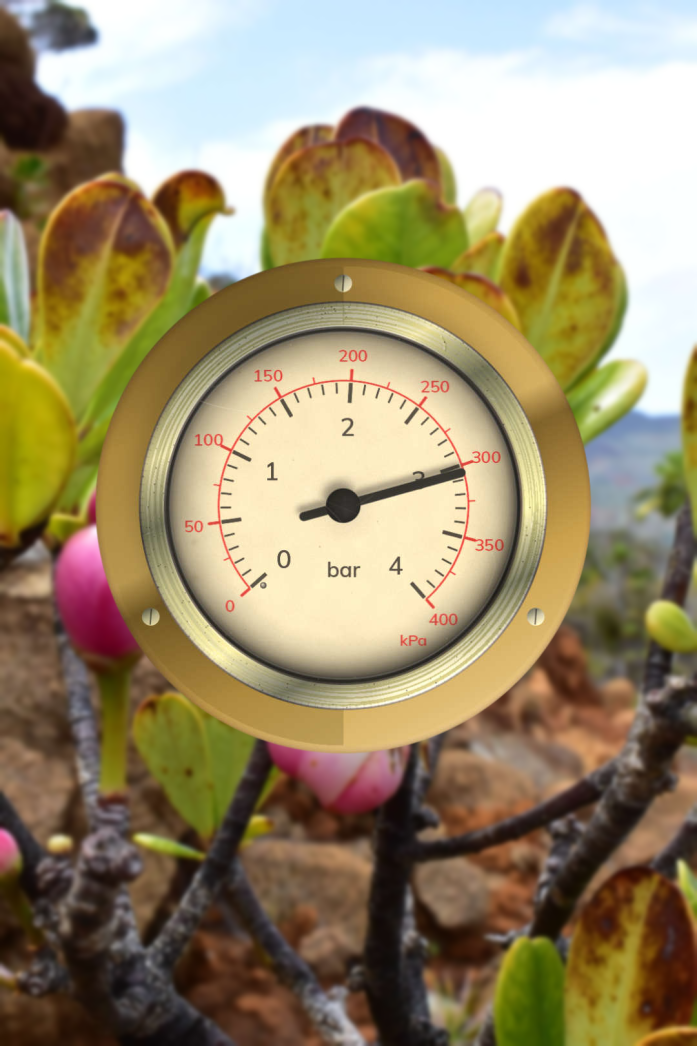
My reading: 3.05bar
